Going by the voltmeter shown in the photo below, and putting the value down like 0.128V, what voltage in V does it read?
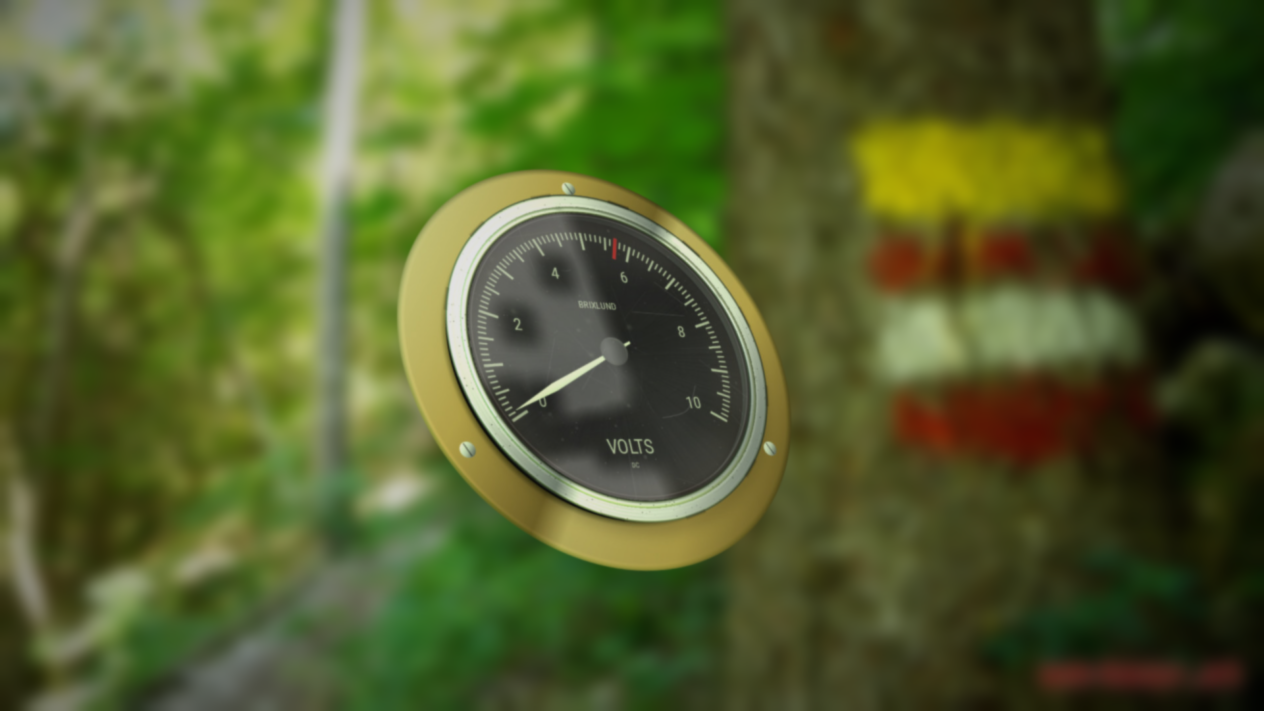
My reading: 0.1V
